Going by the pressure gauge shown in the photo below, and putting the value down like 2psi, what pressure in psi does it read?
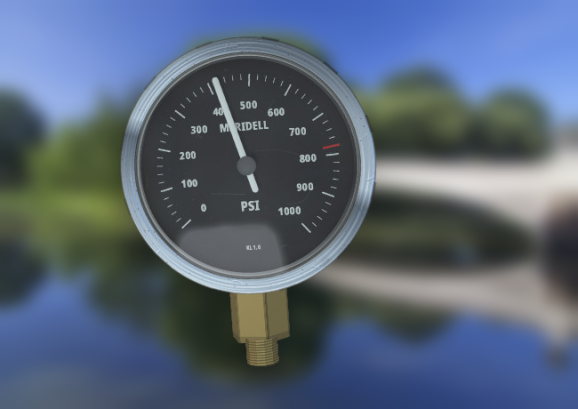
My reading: 420psi
